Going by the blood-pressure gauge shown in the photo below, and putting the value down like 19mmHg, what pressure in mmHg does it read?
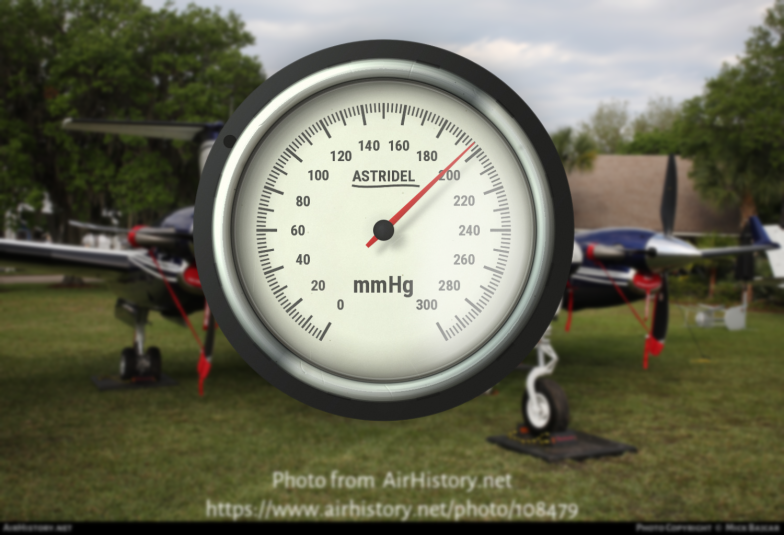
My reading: 196mmHg
